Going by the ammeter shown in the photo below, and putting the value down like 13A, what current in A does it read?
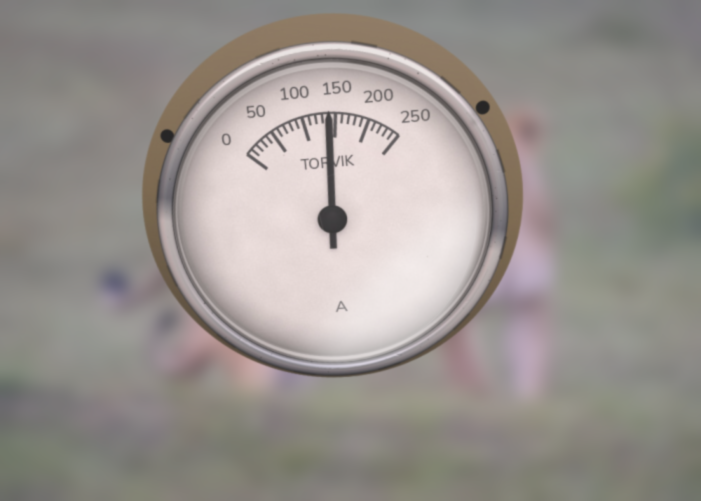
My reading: 140A
